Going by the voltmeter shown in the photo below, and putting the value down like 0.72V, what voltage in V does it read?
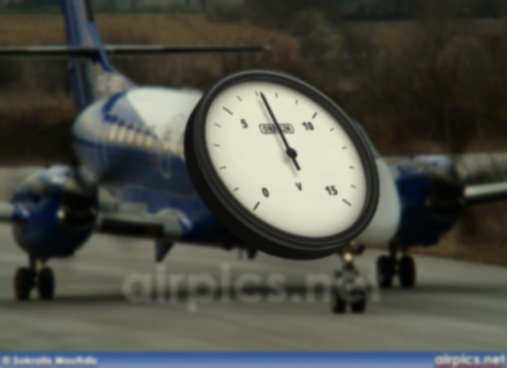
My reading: 7V
